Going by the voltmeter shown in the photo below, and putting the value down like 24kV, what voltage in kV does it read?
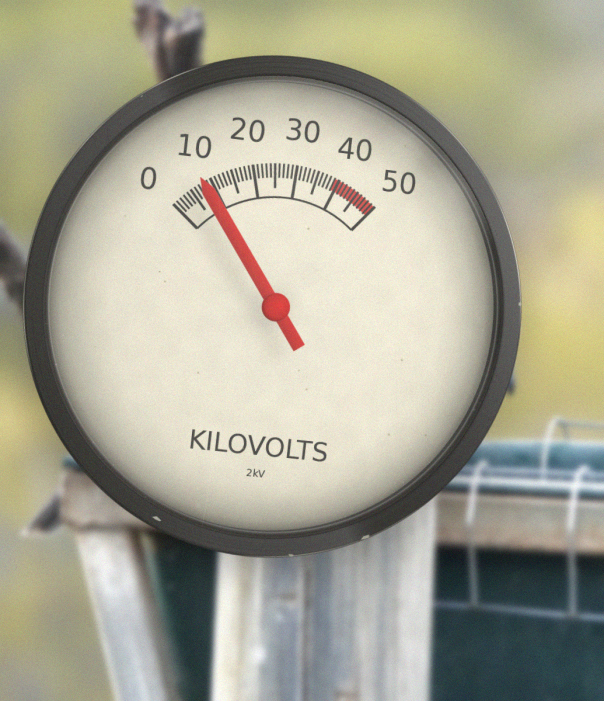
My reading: 8kV
